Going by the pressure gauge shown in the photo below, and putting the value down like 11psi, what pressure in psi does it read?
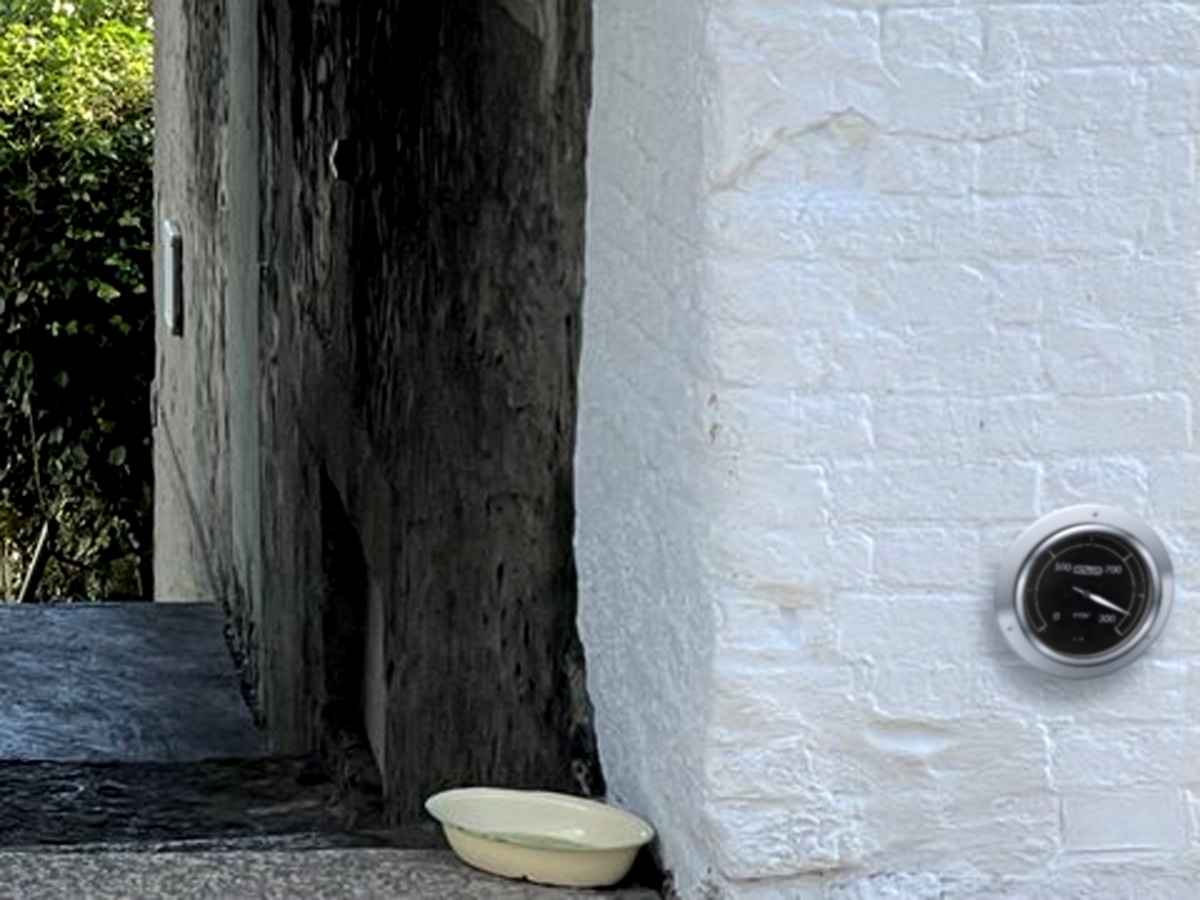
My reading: 275psi
